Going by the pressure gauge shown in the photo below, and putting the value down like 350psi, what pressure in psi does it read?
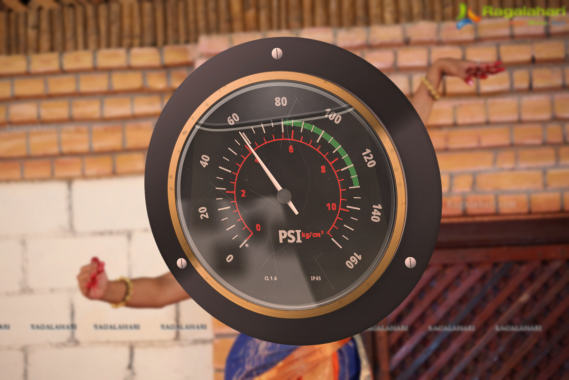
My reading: 60psi
